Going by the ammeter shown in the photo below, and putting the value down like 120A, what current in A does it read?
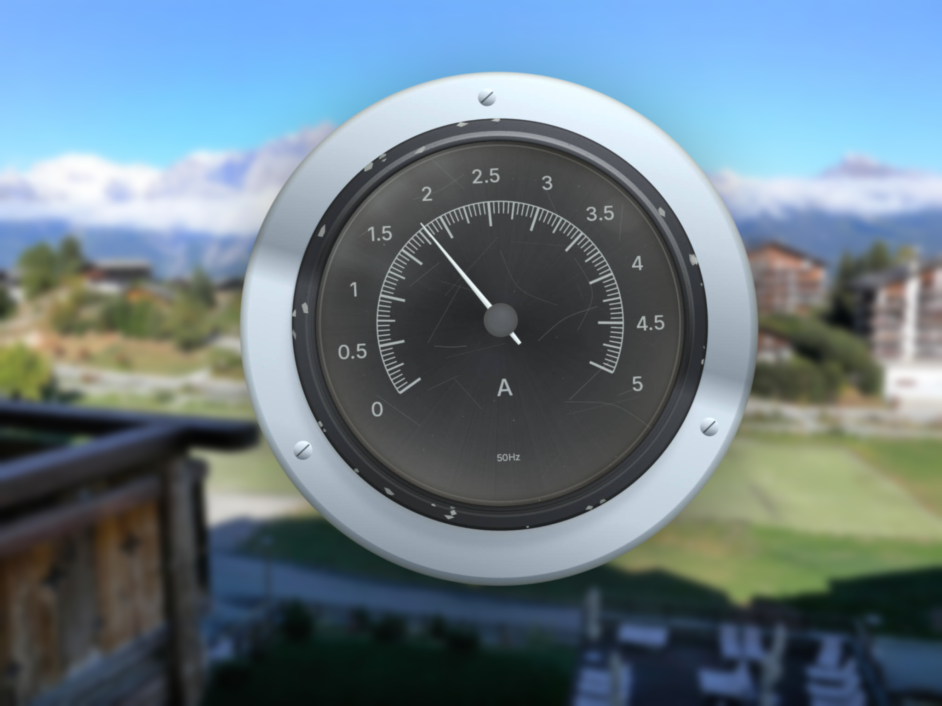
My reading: 1.8A
